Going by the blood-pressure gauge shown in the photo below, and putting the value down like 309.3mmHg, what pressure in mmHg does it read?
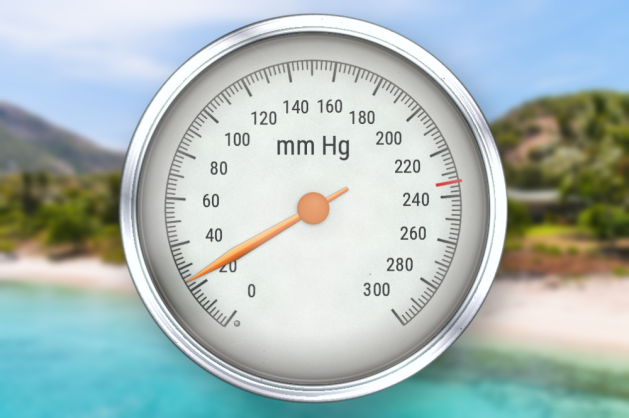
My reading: 24mmHg
